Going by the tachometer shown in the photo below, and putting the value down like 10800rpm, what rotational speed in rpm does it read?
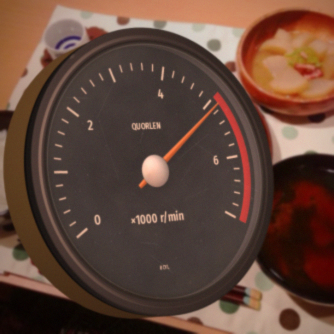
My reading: 5100rpm
